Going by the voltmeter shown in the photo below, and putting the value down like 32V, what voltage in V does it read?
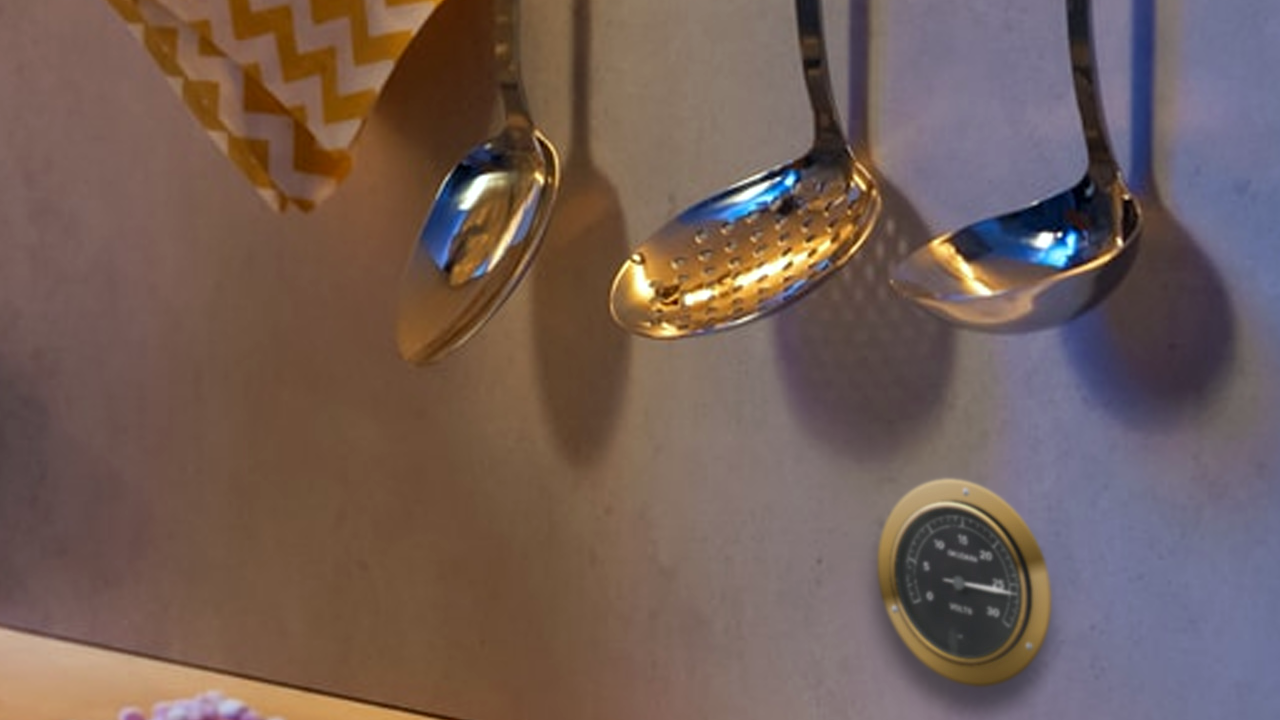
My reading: 26V
